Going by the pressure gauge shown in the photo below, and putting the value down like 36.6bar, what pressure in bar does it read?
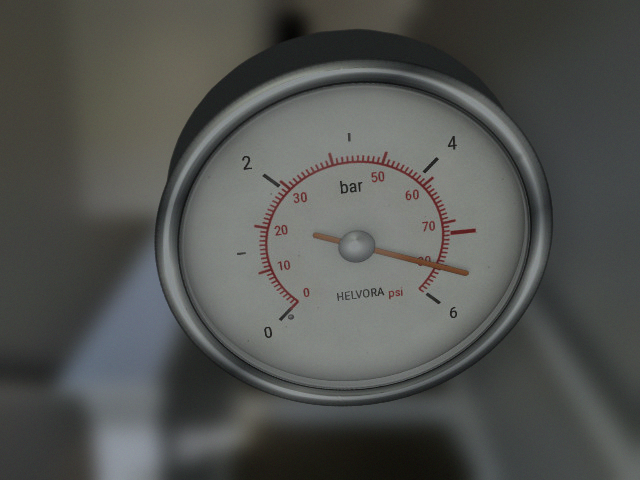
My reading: 5.5bar
